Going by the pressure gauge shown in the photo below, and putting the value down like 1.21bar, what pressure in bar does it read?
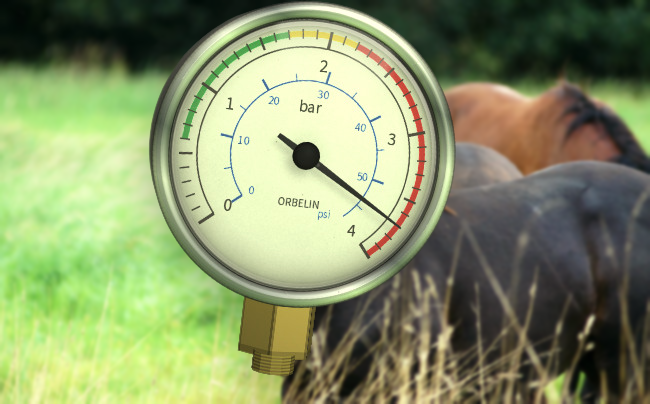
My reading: 3.7bar
